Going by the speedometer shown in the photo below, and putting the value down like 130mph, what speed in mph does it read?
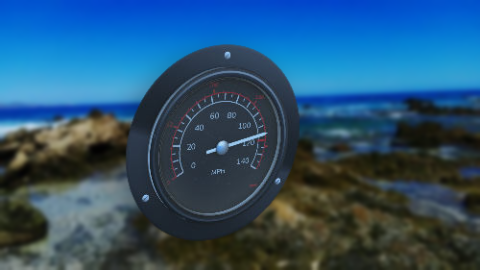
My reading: 115mph
